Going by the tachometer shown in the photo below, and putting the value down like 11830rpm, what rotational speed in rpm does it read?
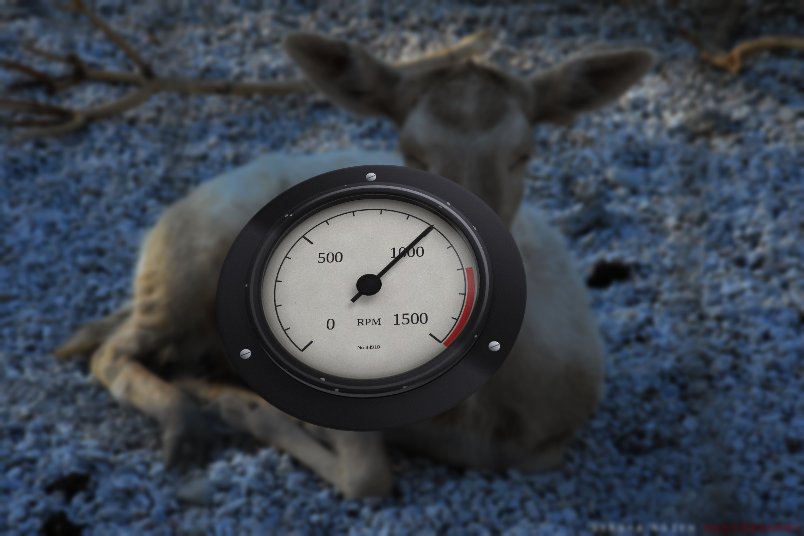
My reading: 1000rpm
